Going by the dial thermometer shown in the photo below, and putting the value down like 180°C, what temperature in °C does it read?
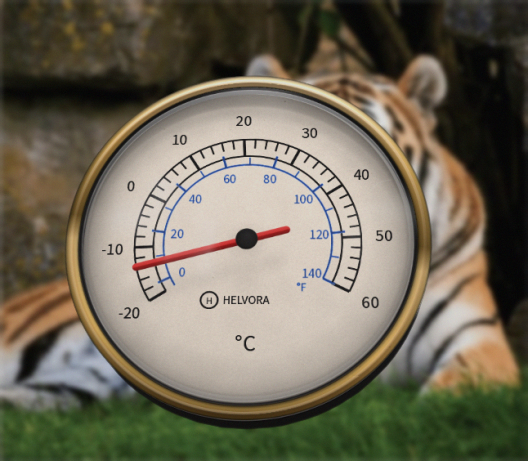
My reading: -14°C
